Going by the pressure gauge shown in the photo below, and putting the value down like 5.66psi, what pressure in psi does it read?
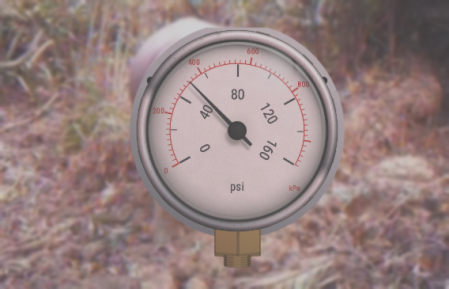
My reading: 50psi
